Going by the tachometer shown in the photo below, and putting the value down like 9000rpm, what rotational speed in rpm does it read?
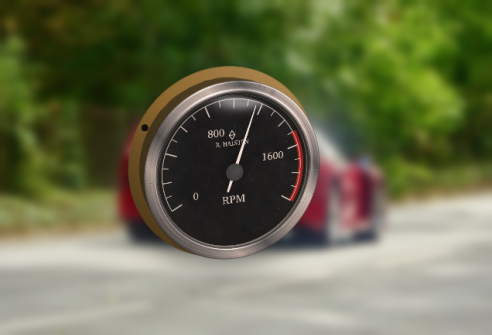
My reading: 1150rpm
